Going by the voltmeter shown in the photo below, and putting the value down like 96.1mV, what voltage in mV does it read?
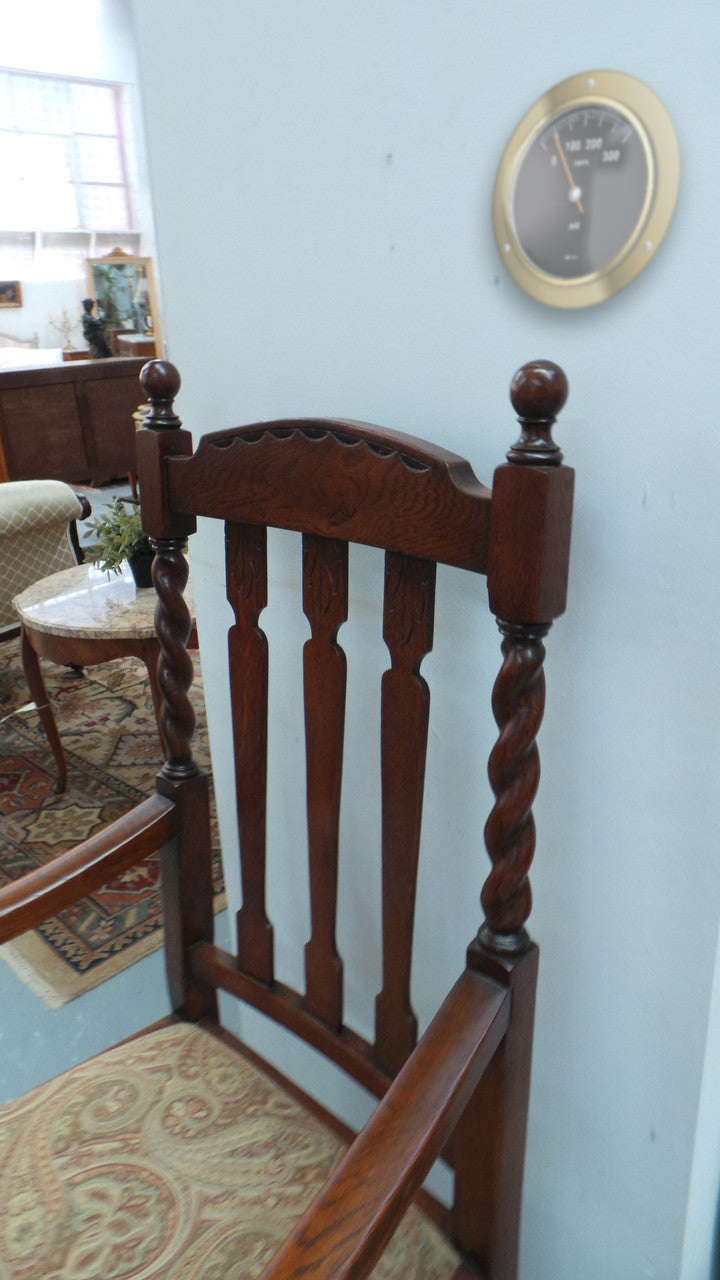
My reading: 50mV
